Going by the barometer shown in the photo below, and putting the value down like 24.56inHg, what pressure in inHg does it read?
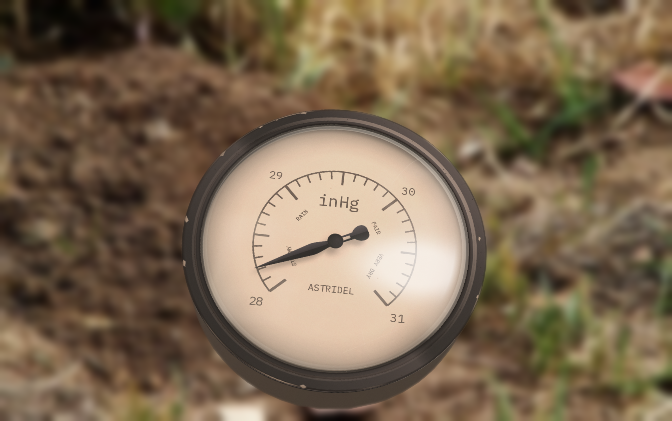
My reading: 28.2inHg
